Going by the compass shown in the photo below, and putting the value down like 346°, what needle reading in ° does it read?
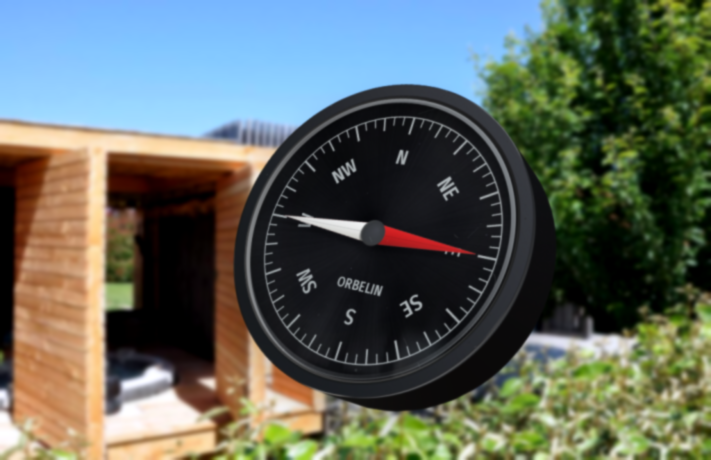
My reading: 90°
